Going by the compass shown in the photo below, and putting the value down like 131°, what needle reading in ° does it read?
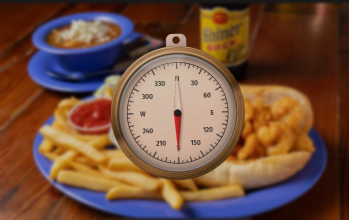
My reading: 180°
